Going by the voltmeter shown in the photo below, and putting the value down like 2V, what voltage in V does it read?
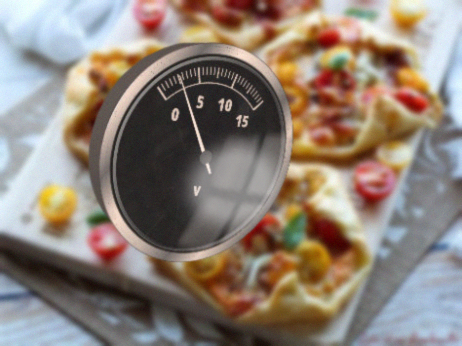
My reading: 2.5V
